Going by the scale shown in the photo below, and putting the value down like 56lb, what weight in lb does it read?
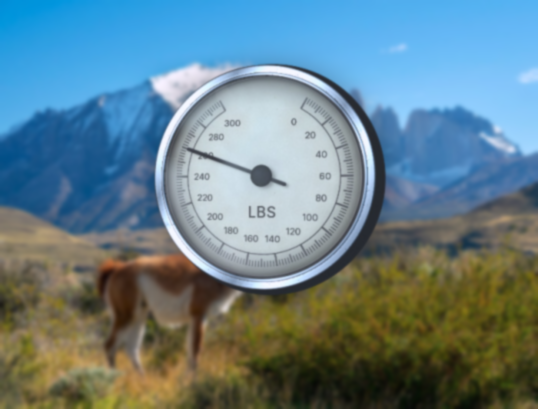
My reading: 260lb
